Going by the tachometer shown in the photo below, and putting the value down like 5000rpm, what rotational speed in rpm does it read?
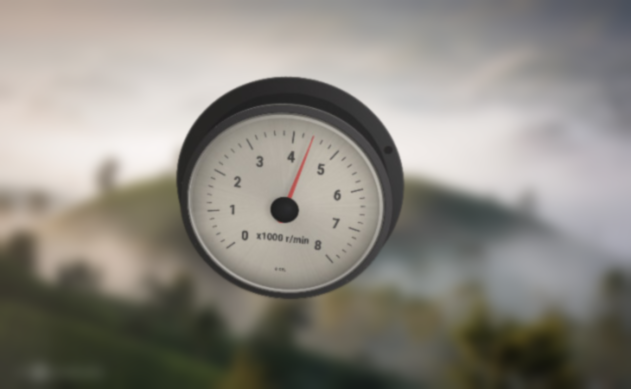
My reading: 4400rpm
